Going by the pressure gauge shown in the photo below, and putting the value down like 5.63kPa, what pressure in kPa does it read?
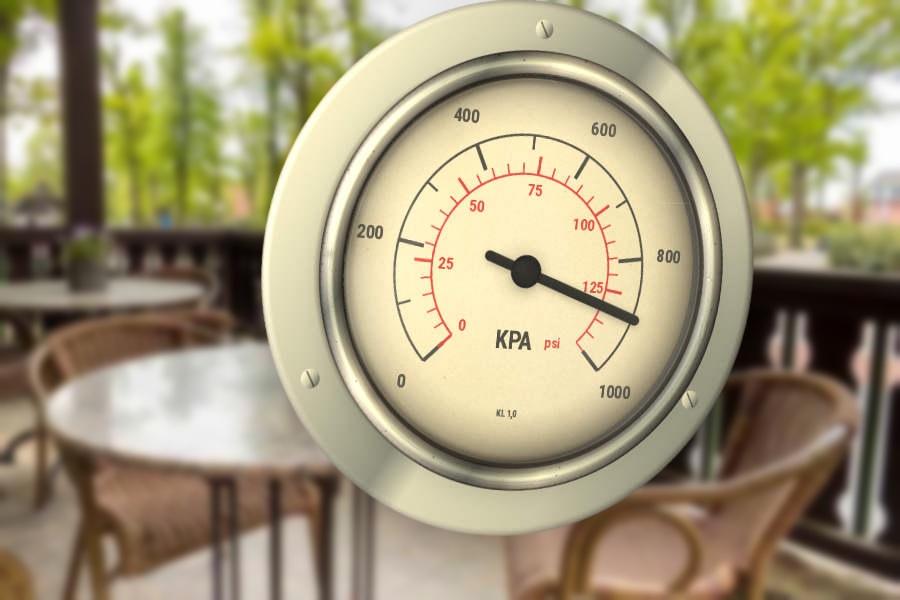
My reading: 900kPa
